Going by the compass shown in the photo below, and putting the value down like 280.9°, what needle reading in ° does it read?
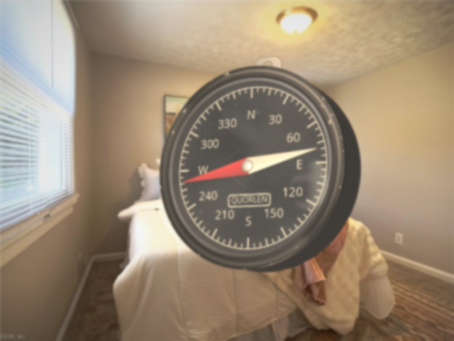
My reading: 260°
